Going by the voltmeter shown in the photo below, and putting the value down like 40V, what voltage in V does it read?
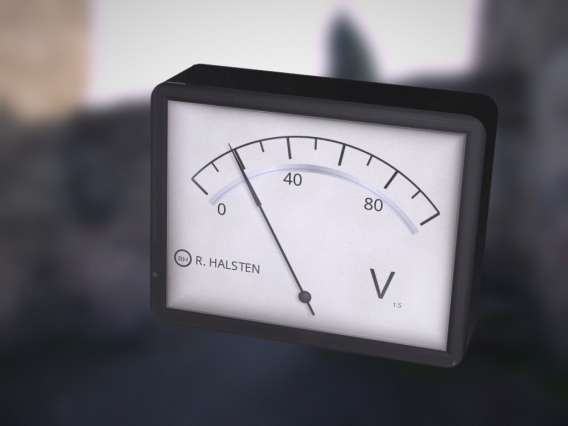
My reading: 20V
